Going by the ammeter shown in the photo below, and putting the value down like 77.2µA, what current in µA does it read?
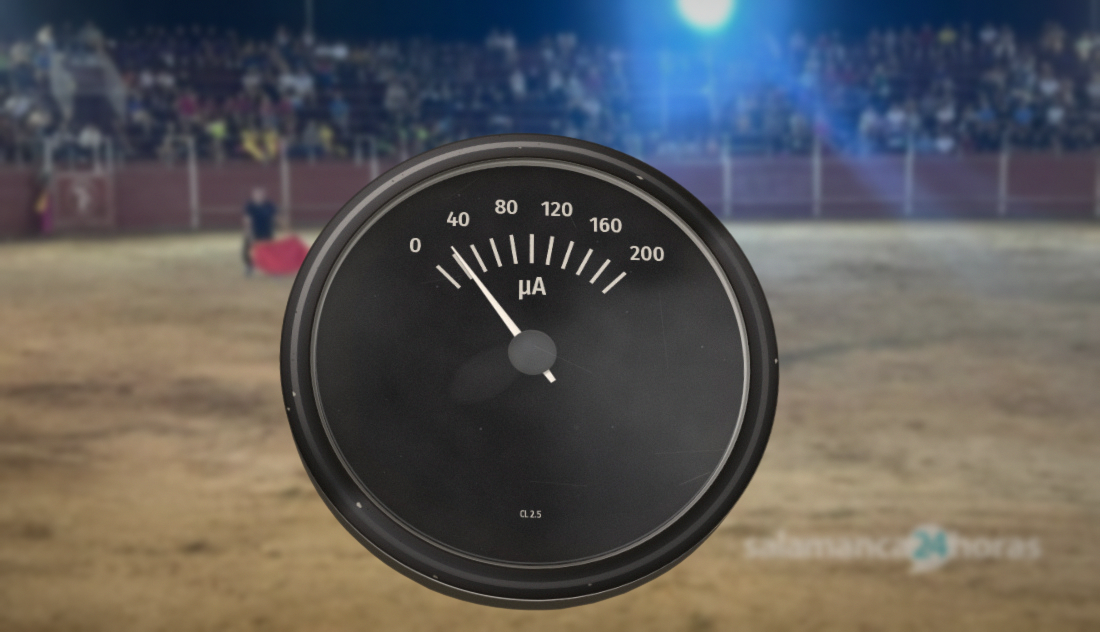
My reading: 20µA
